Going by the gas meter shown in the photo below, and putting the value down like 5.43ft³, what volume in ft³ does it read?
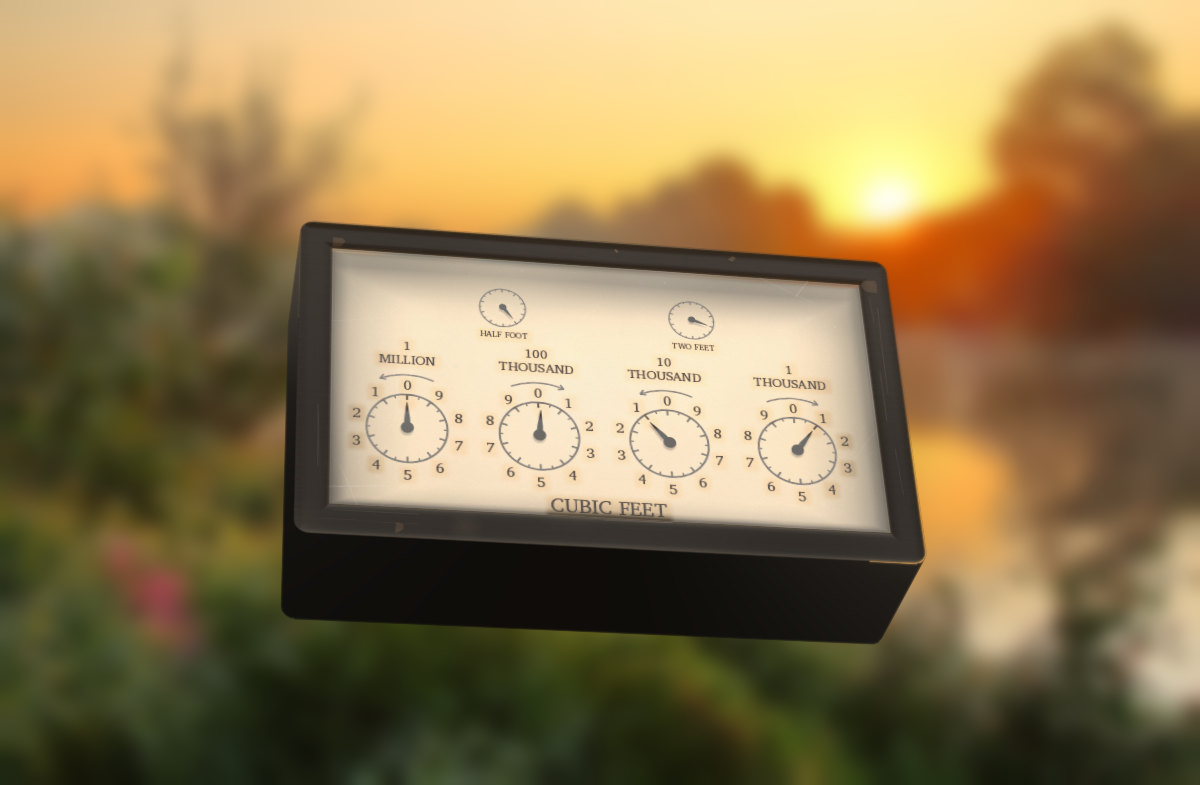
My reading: 1100ft³
